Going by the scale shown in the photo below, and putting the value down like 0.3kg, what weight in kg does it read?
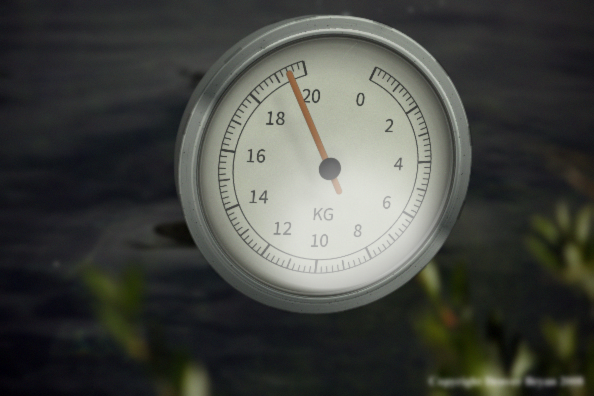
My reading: 19.4kg
